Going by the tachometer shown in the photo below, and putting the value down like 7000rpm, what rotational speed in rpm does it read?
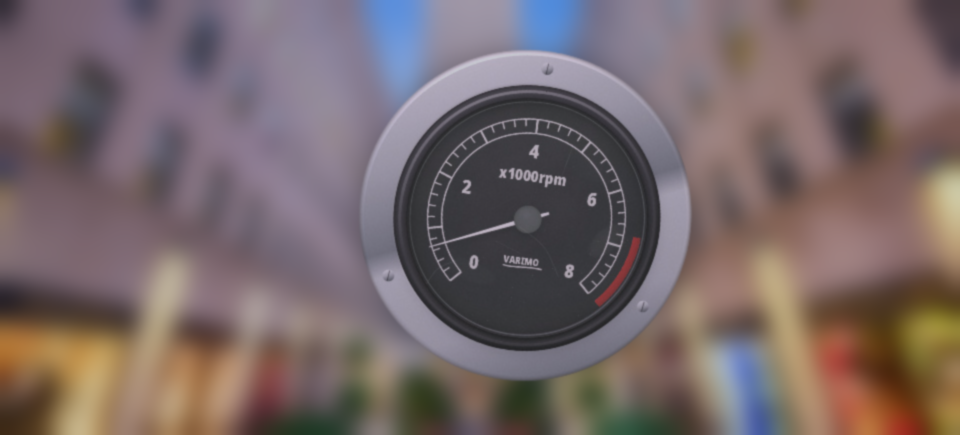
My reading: 700rpm
